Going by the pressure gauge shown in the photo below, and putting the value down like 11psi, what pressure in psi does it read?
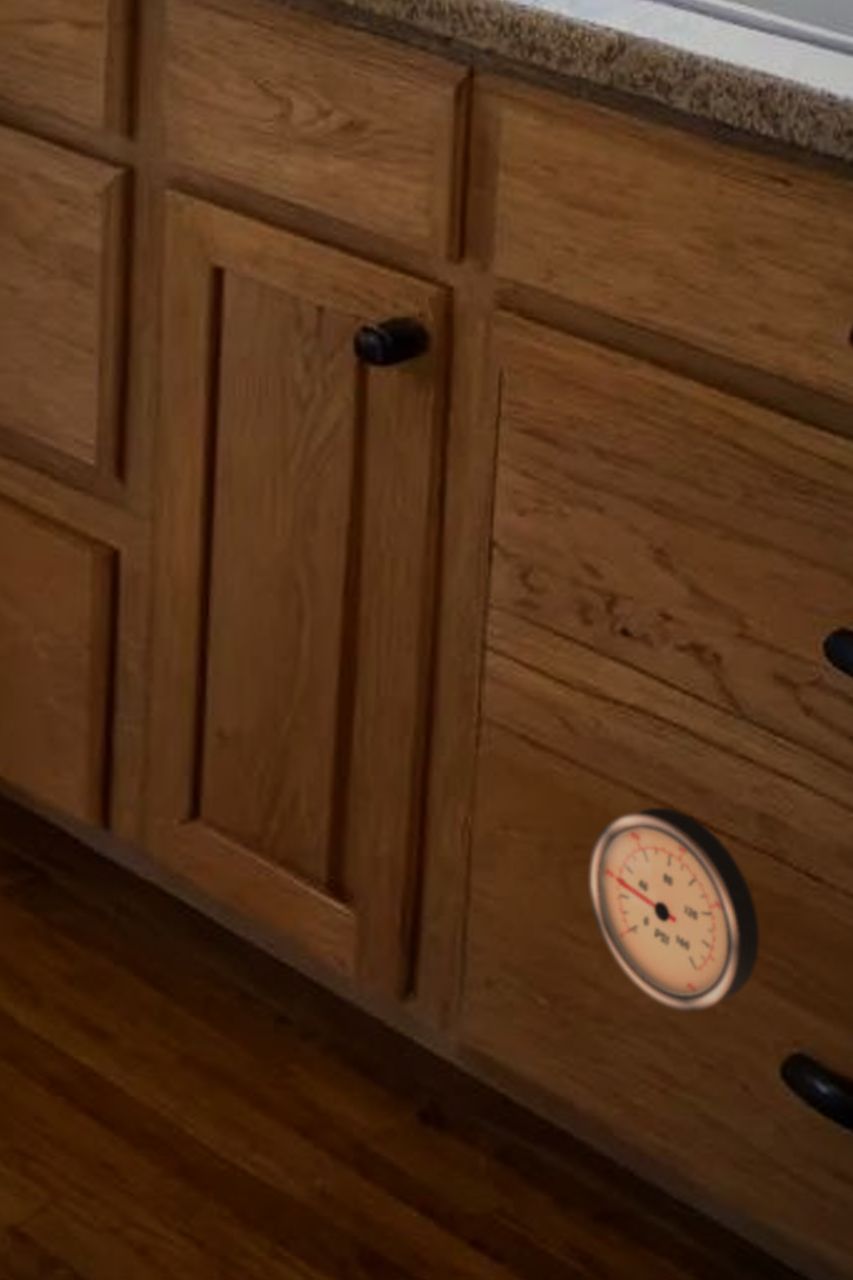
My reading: 30psi
